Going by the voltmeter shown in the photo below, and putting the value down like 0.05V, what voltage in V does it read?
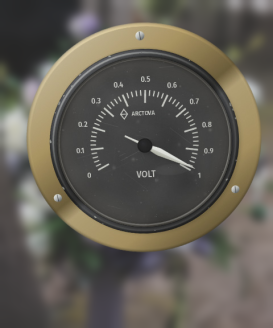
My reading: 0.98V
